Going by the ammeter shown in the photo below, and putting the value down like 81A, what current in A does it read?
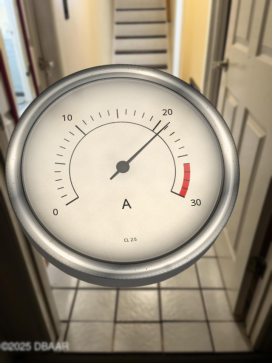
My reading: 21A
